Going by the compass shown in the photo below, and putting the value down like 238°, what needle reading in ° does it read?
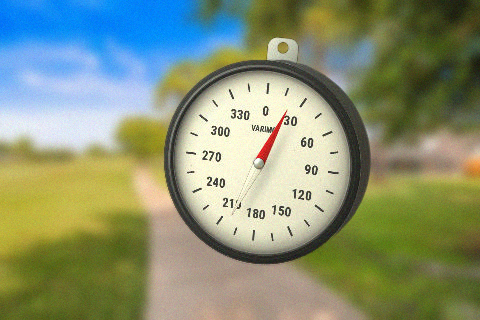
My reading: 22.5°
